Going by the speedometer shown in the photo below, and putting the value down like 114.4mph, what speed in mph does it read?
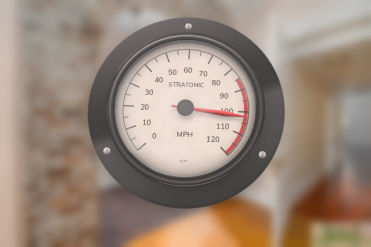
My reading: 102.5mph
